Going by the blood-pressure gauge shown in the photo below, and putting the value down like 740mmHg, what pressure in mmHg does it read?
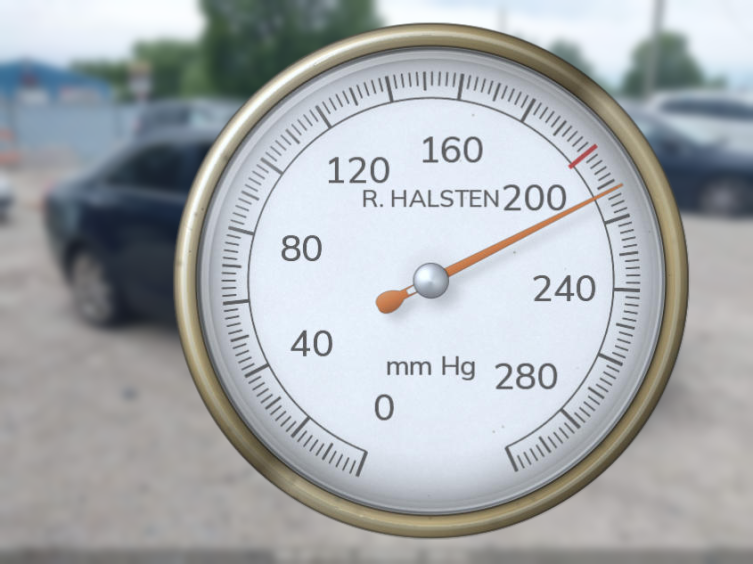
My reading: 212mmHg
